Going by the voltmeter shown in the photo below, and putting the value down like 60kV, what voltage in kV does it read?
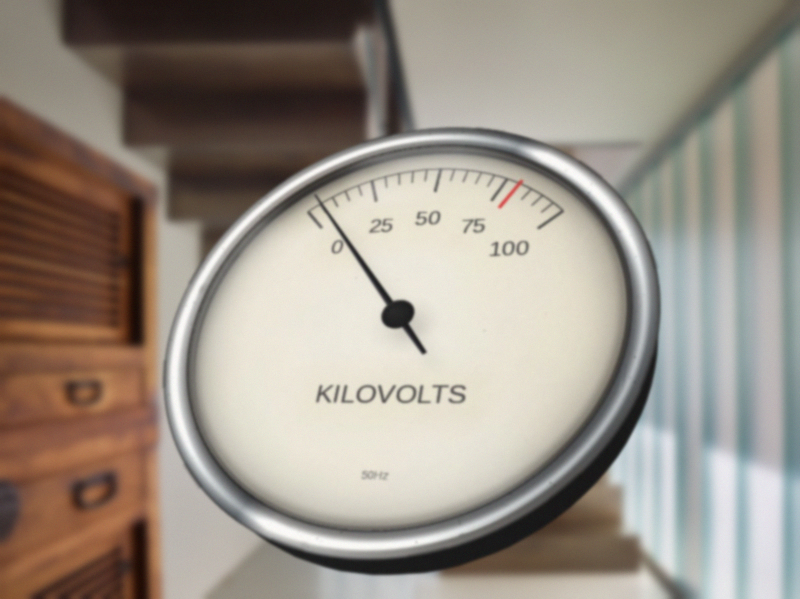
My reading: 5kV
